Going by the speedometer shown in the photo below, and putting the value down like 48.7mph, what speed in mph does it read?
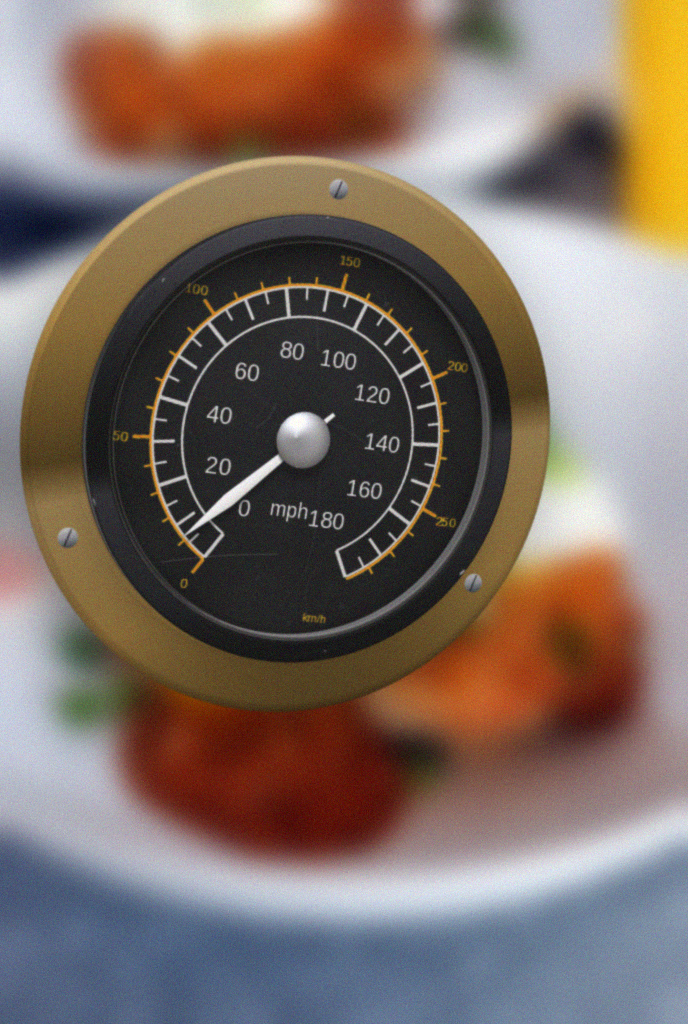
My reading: 7.5mph
